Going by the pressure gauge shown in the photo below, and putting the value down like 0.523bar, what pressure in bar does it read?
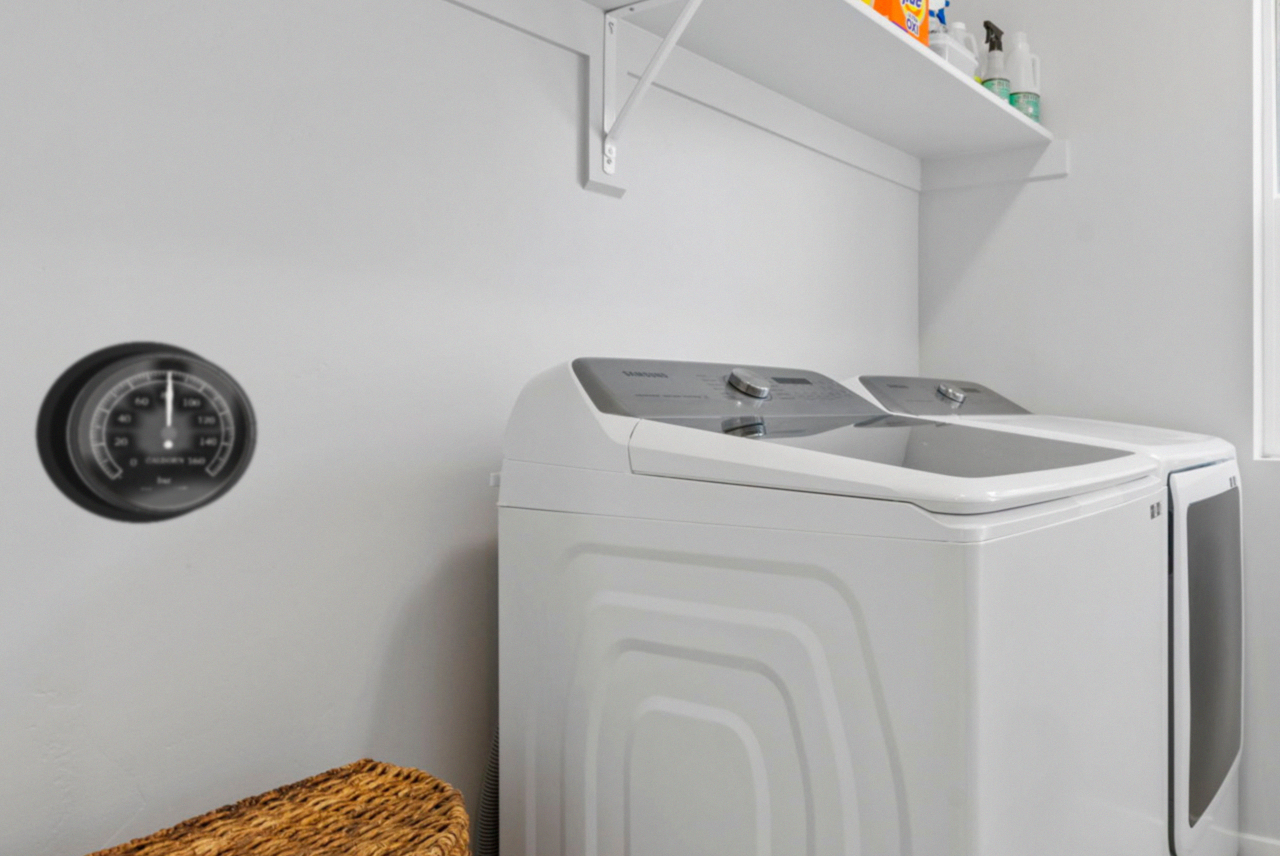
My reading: 80bar
